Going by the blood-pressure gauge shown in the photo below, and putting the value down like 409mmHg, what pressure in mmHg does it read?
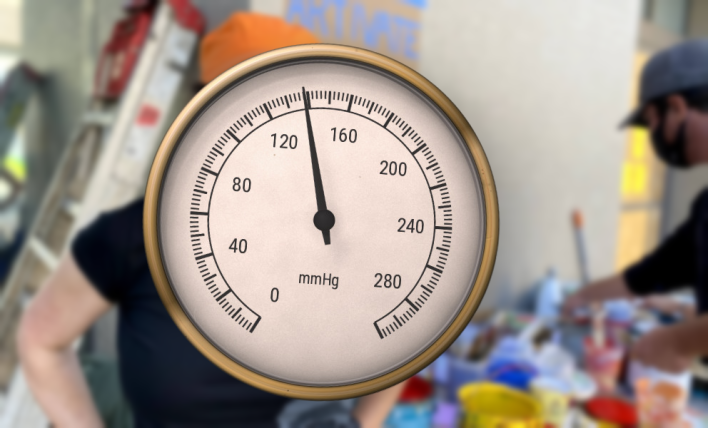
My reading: 138mmHg
